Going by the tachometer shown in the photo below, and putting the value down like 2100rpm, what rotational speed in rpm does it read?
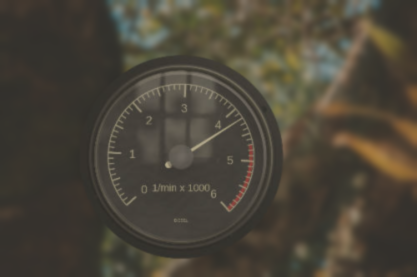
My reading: 4200rpm
